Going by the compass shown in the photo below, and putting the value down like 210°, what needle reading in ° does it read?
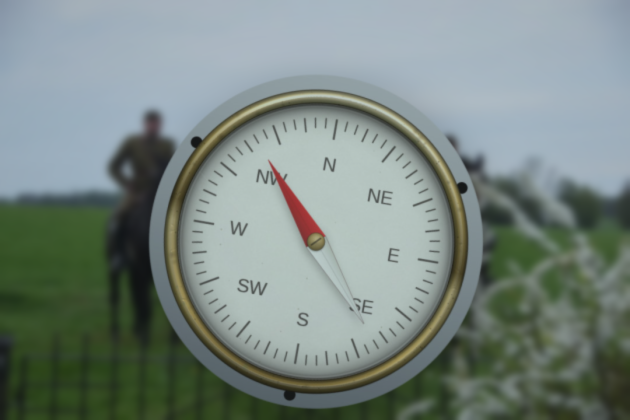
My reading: 320°
